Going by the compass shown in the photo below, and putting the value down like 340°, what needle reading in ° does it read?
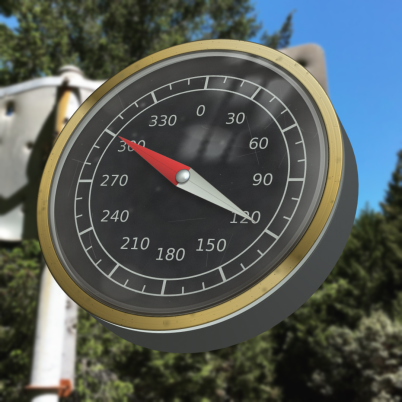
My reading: 300°
